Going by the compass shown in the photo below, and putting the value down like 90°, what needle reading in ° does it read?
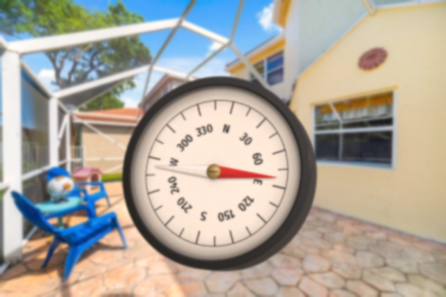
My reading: 82.5°
